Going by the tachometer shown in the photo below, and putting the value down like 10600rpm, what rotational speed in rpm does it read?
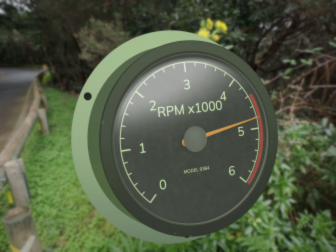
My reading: 4800rpm
